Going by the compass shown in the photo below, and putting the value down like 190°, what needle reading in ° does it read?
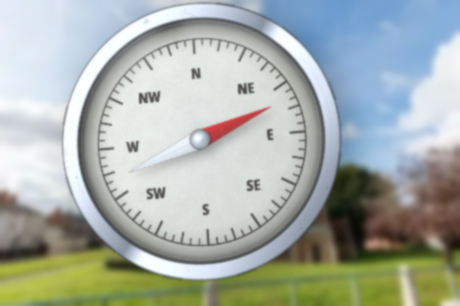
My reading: 70°
